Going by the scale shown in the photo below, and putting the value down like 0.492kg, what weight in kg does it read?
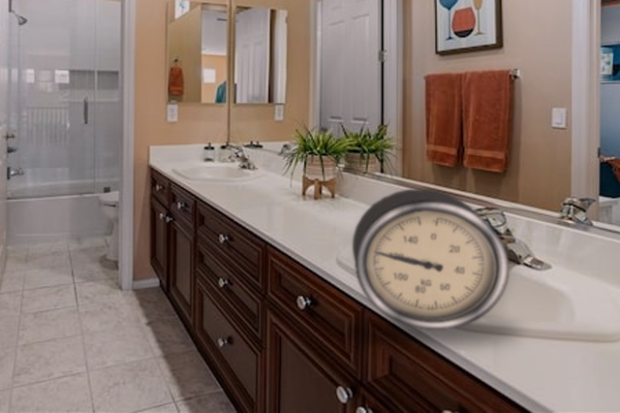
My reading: 120kg
